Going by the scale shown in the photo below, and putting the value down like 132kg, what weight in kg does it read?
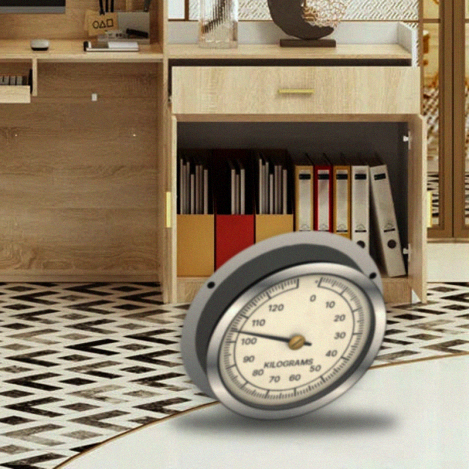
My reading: 105kg
